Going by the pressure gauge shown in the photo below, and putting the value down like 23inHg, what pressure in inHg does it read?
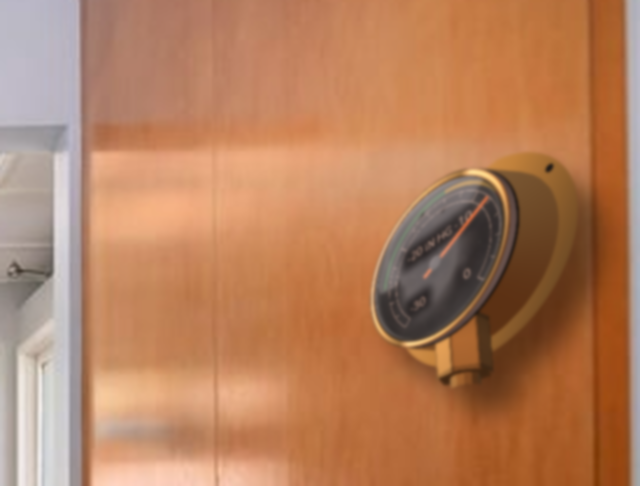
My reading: -8inHg
